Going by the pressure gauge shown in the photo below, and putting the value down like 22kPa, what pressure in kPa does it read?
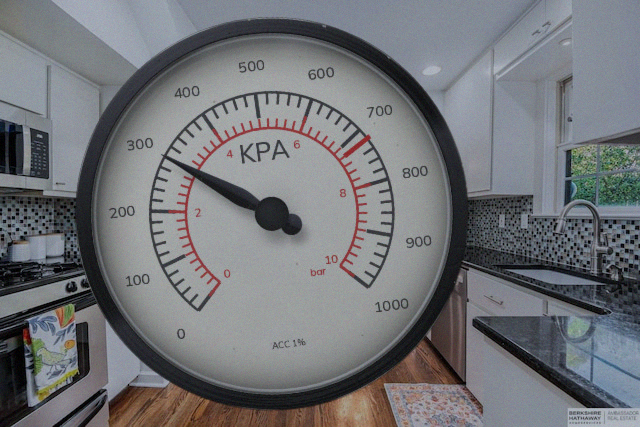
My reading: 300kPa
